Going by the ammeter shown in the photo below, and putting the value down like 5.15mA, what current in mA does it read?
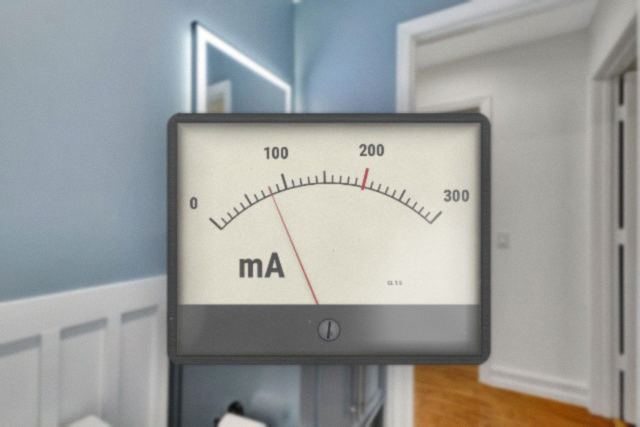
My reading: 80mA
